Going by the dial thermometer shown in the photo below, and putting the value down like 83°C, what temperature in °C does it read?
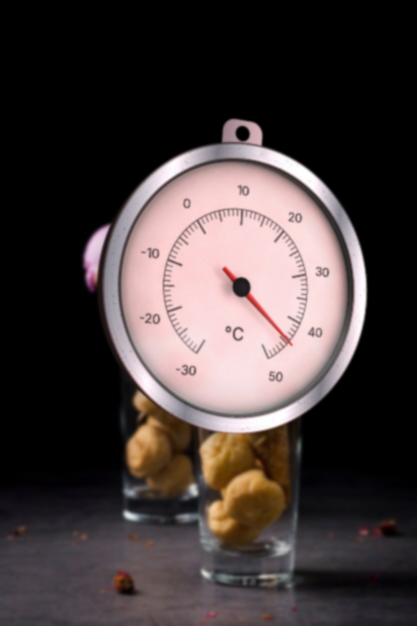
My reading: 45°C
